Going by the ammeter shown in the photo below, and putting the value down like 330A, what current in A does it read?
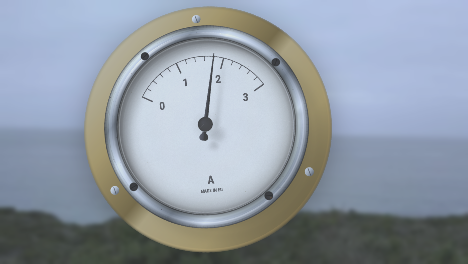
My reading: 1.8A
